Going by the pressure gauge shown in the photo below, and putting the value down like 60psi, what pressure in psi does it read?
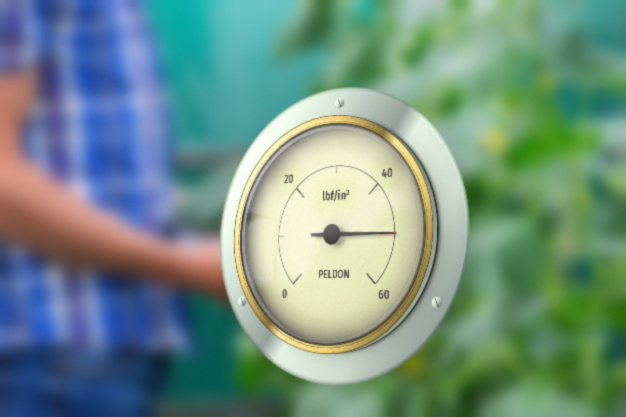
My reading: 50psi
